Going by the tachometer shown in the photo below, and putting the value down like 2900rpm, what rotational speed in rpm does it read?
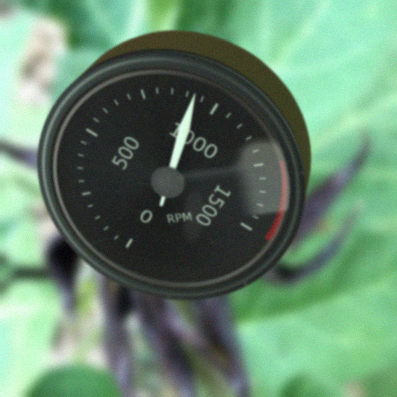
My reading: 925rpm
